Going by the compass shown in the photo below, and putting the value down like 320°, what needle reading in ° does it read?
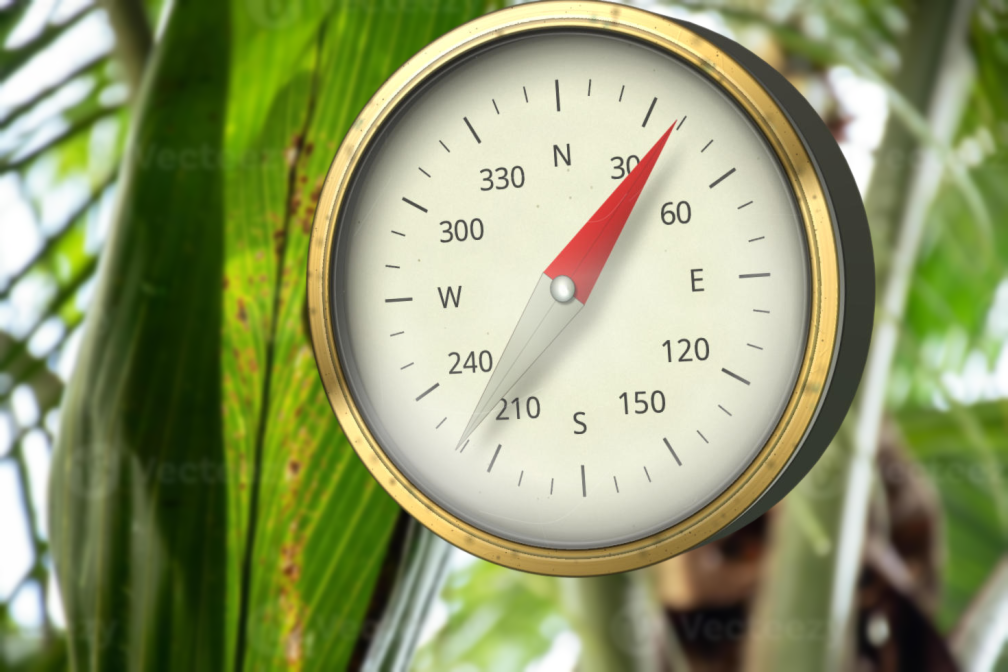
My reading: 40°
